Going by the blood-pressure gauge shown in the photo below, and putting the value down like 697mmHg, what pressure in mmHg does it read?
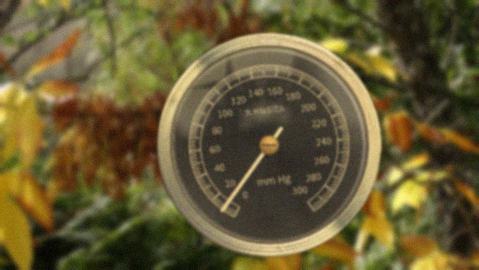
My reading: 10mmHg
